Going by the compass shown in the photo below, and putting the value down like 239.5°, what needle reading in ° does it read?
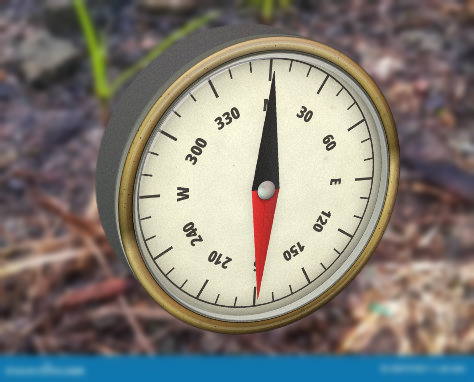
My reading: 180°
